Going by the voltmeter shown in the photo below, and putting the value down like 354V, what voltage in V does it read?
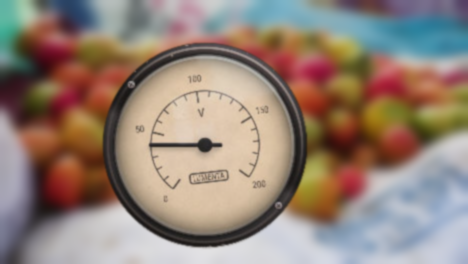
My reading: 40V
